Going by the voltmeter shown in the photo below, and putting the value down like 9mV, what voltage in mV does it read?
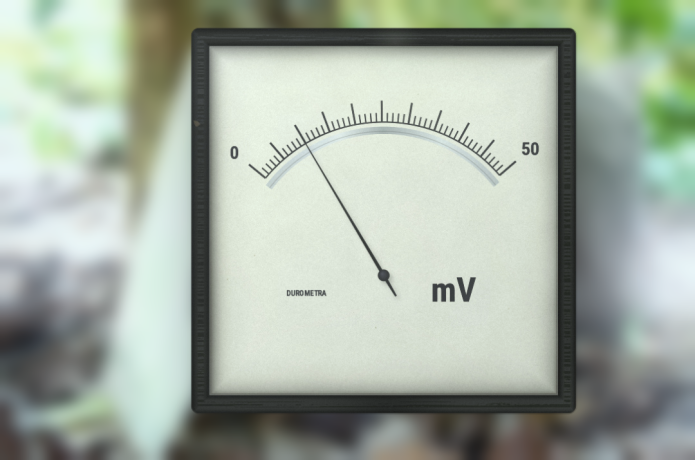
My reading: 10mV
